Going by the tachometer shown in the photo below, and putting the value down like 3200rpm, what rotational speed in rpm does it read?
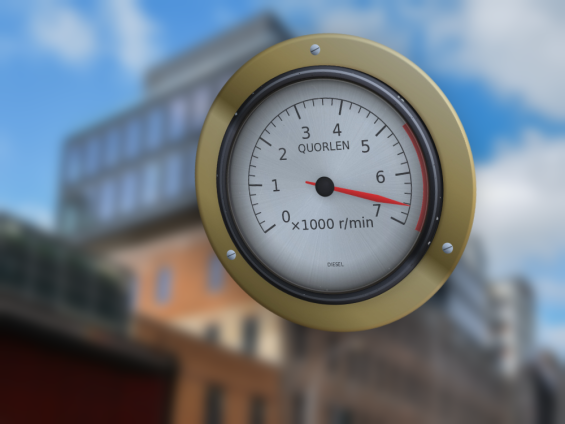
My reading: 6600rpm
